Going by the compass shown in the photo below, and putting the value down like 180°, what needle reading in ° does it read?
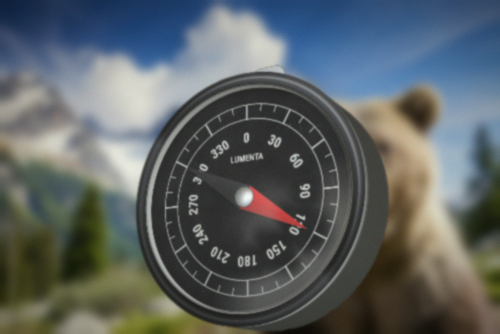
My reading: 120°
